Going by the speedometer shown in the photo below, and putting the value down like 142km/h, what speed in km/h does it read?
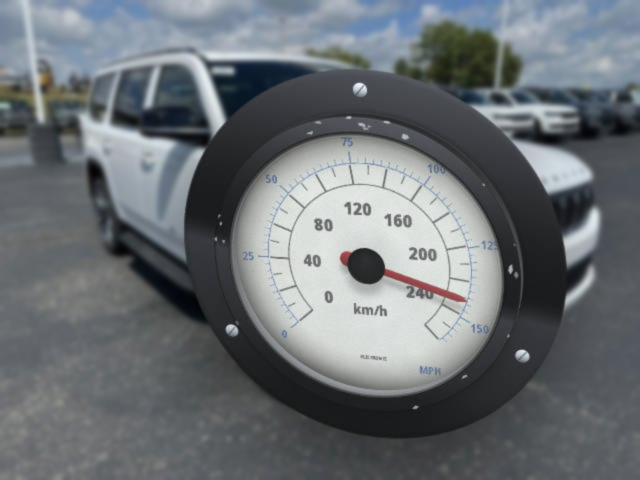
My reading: 230km/h
